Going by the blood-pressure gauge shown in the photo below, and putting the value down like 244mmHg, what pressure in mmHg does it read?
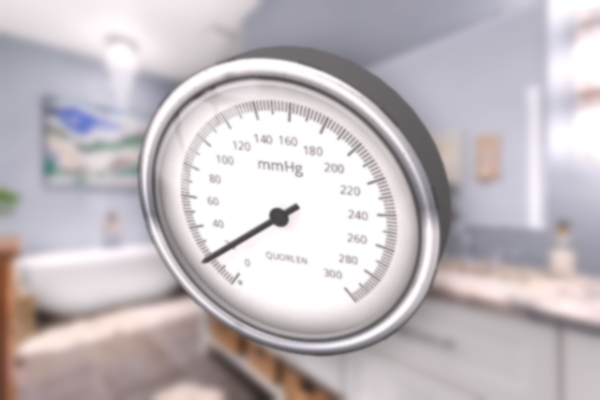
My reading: 20mmHg
